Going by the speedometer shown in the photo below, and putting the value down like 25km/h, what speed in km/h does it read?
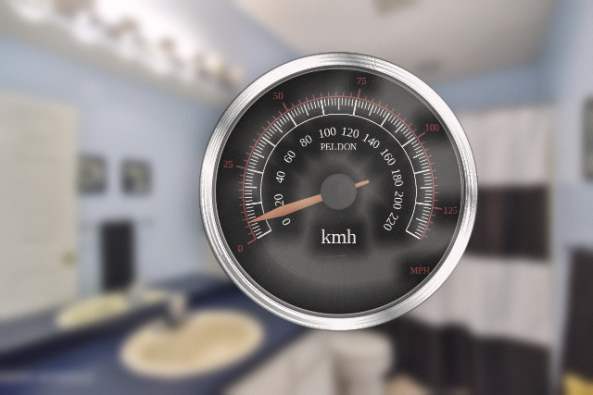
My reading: 10km/h
